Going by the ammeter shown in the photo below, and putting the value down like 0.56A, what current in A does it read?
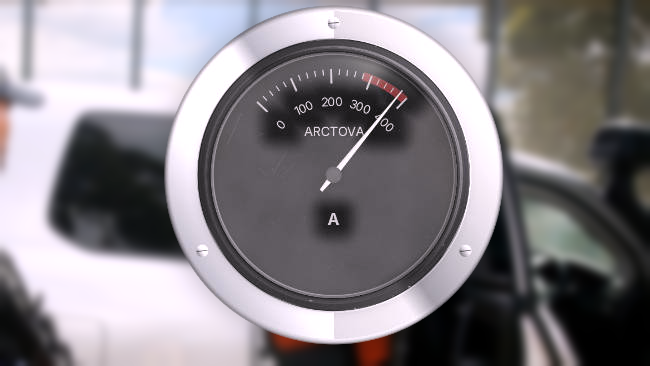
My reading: 380A
